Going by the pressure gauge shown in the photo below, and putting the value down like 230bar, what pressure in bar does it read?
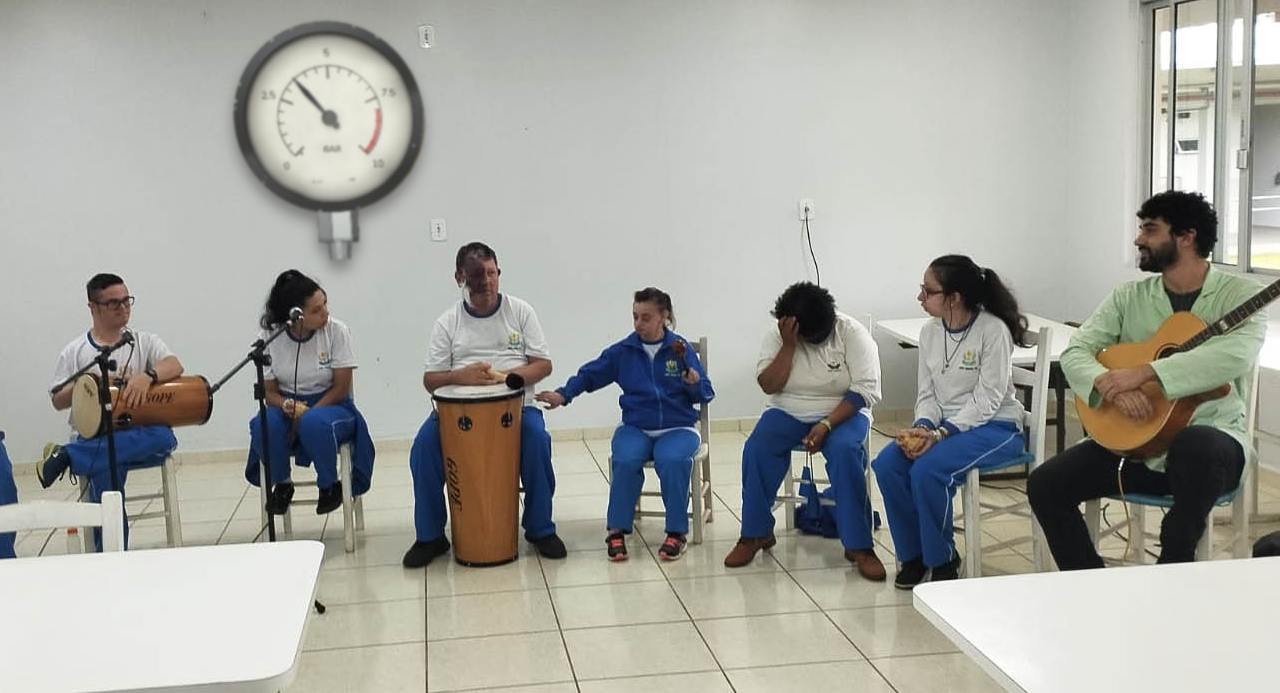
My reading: 3.5bar
